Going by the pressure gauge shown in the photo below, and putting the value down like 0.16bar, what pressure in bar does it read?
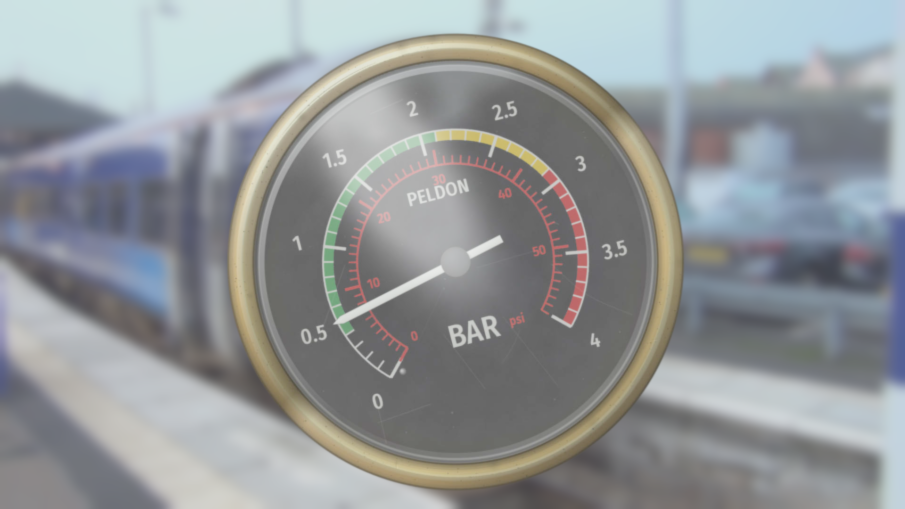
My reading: 0.5bar
